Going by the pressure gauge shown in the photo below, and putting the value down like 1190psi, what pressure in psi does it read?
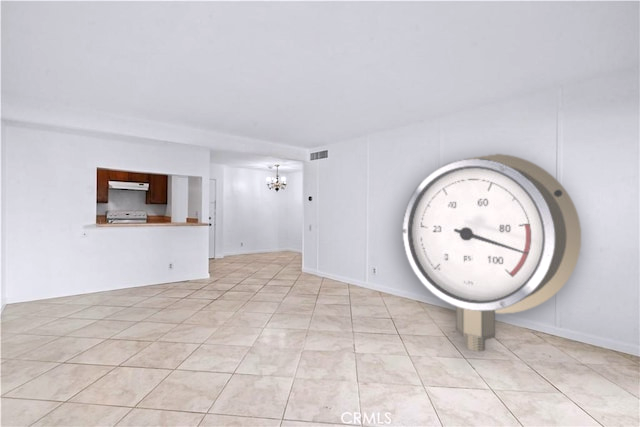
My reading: 90psi
